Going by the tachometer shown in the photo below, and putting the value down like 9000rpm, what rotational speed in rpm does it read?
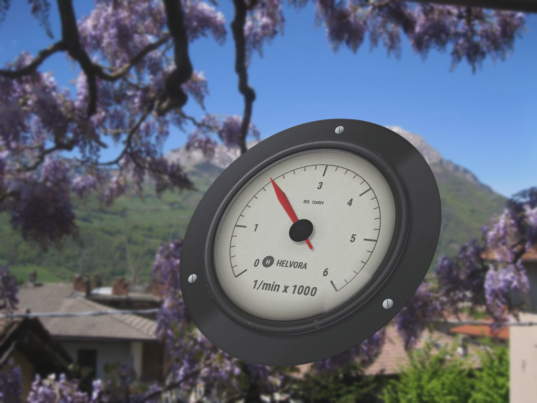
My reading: 2000rpm
